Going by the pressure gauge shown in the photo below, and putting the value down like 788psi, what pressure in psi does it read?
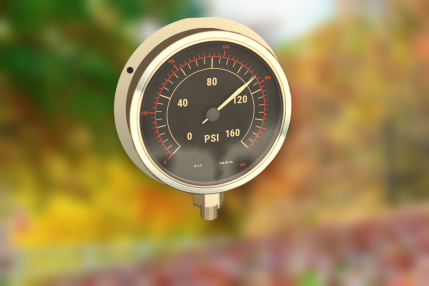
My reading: 110psi
